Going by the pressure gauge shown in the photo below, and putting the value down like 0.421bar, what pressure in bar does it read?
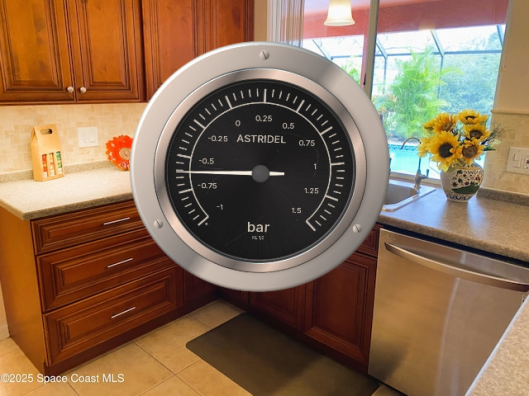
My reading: -0.6bar
